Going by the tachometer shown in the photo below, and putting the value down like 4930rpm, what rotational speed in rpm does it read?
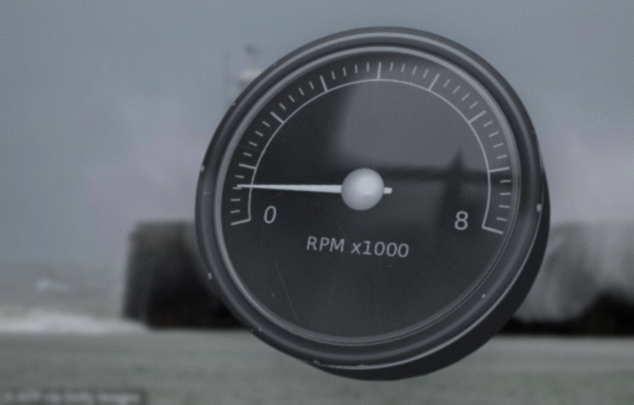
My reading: 600rpm
